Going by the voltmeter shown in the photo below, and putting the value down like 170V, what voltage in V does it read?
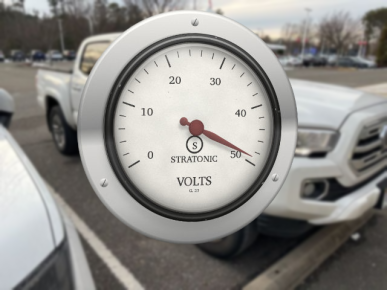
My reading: 49V
